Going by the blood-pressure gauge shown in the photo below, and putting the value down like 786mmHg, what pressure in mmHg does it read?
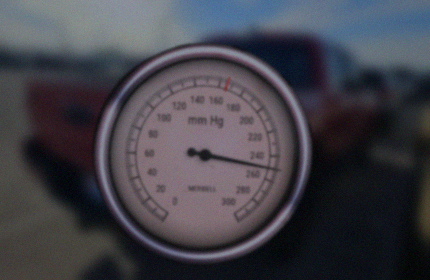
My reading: 250mmHg
